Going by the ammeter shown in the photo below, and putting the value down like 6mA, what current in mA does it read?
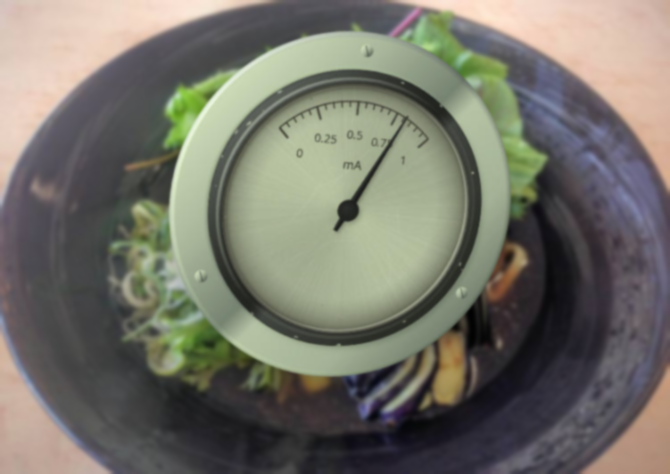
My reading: 0.8mA
